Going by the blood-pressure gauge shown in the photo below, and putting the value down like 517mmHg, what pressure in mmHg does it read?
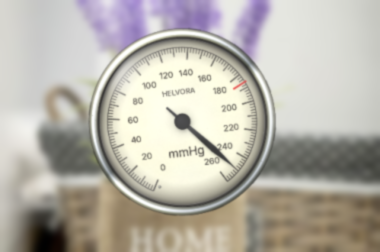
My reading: 250mmHg
